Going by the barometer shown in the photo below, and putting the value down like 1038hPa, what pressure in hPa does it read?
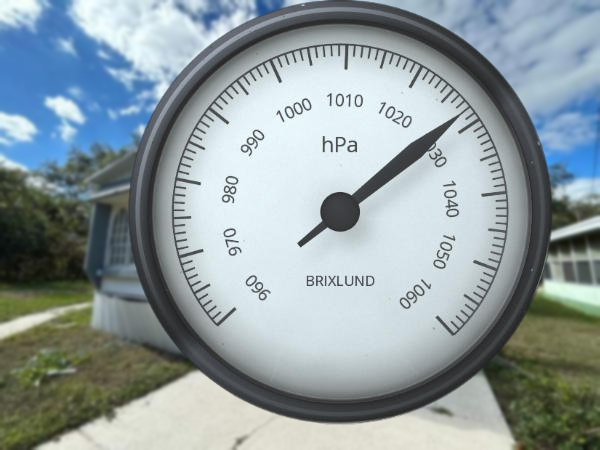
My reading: 1028hPa
